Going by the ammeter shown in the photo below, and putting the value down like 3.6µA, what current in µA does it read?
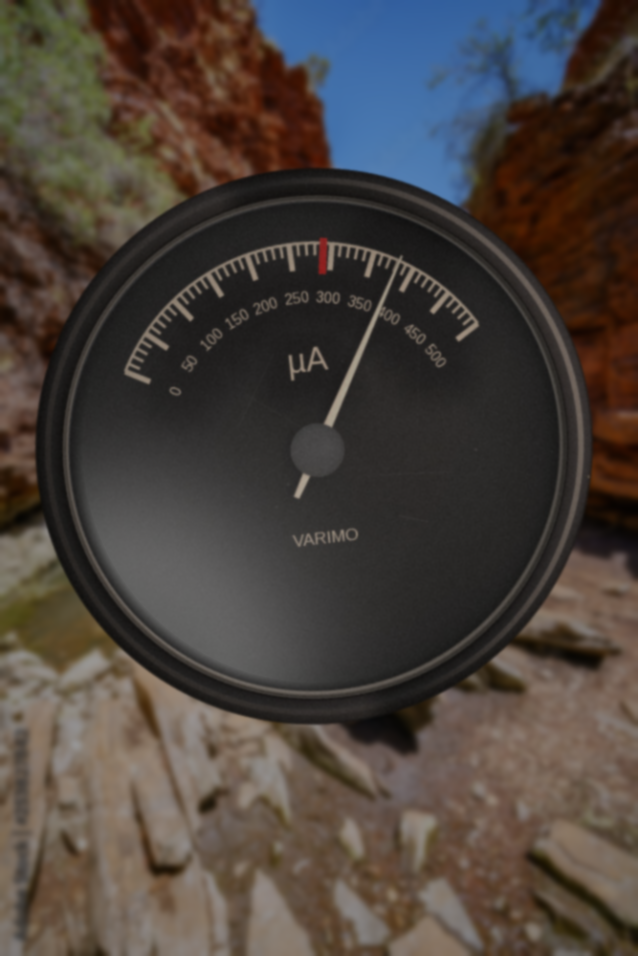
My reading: 380µA
